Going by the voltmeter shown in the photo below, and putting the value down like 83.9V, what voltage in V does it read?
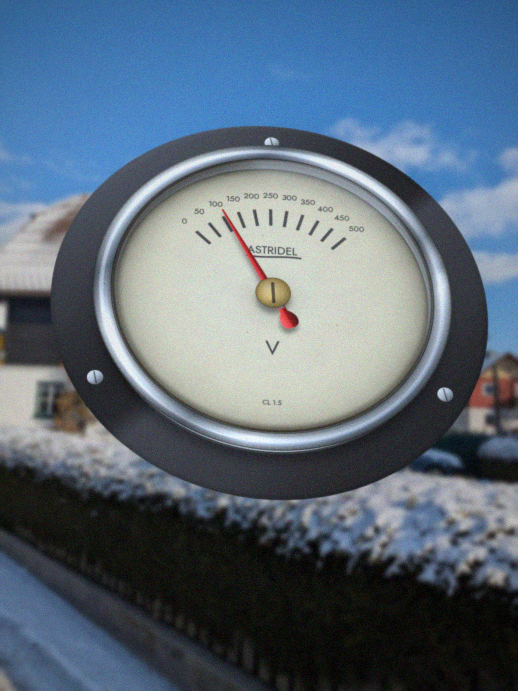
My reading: 100V
